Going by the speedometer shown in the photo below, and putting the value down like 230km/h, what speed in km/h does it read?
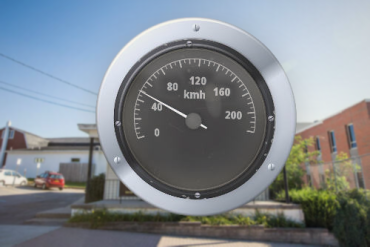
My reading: 50km/h
